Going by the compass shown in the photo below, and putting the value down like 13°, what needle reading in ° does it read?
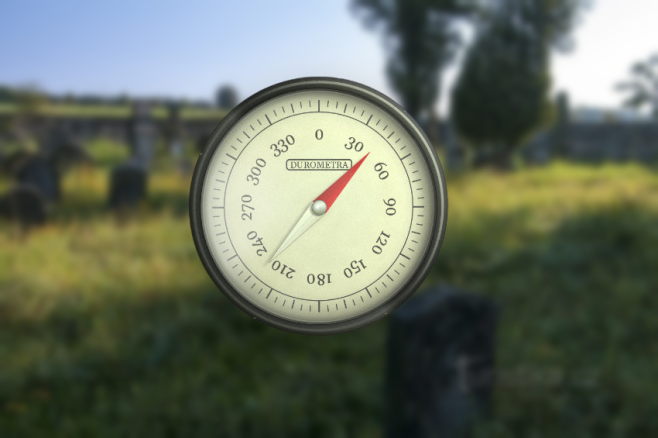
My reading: 42.5°
